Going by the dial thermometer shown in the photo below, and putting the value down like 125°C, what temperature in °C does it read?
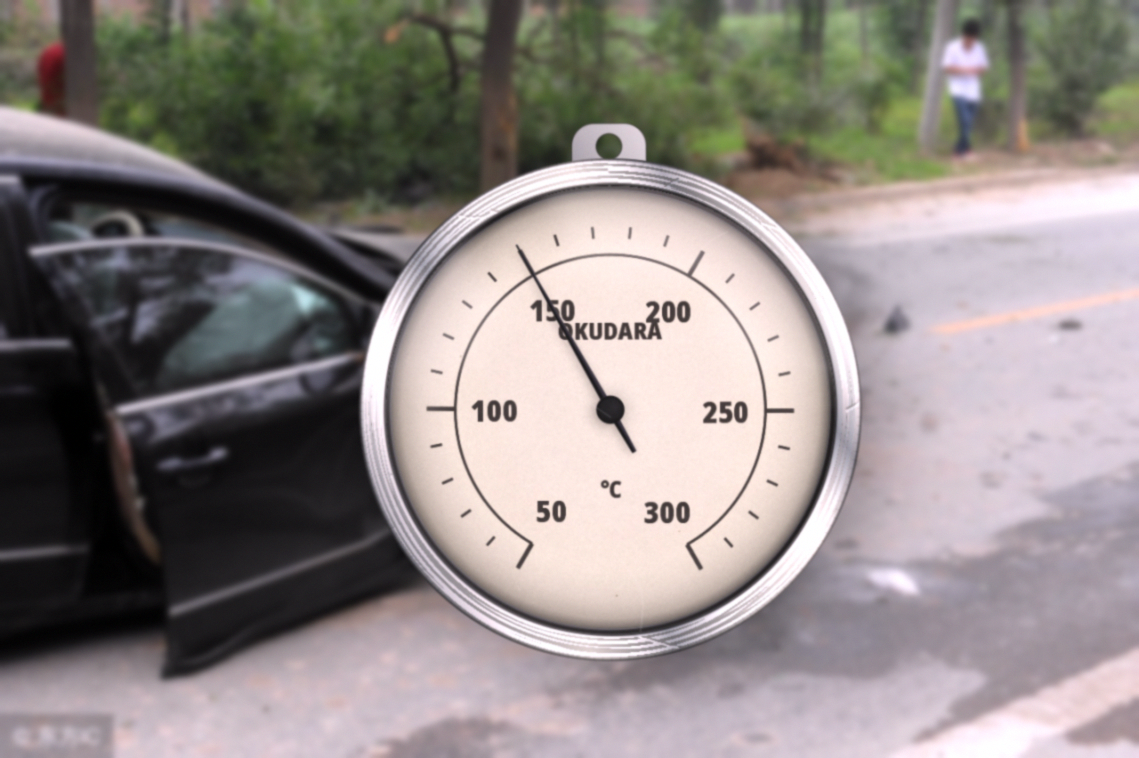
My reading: 150°C
